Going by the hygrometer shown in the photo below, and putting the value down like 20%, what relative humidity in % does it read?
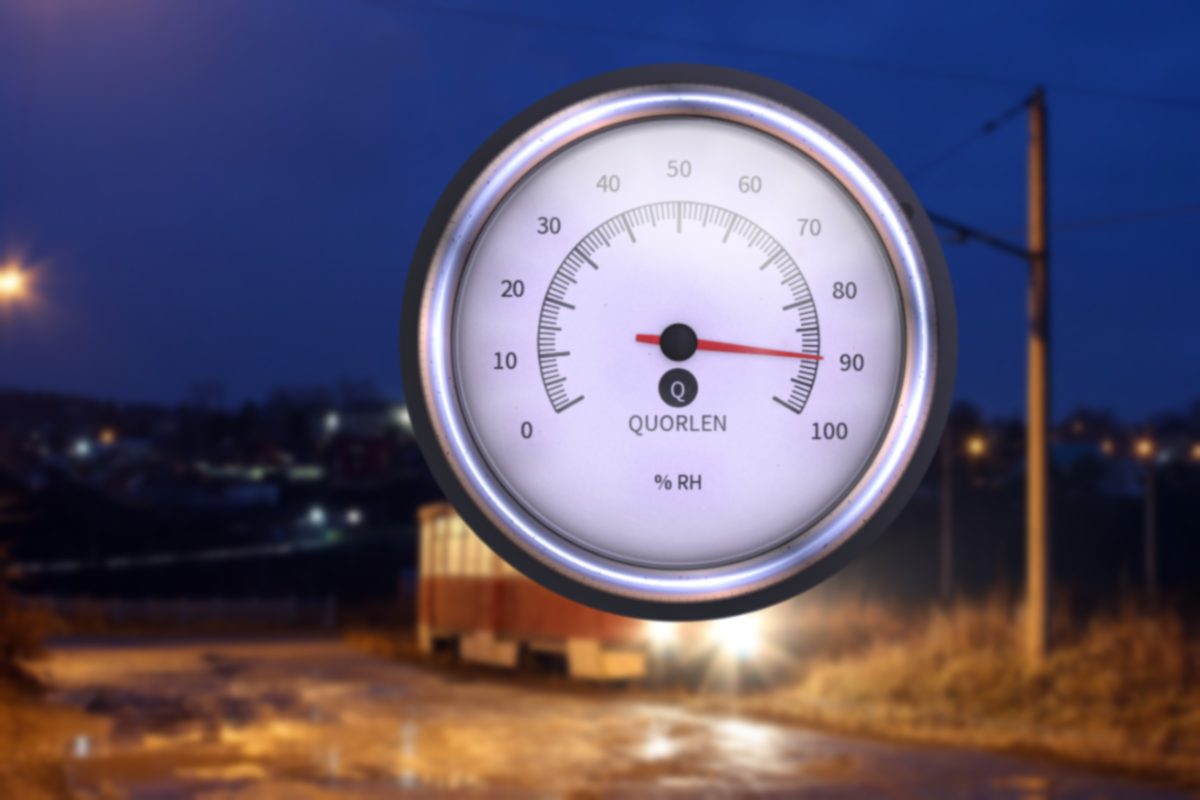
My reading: 90%
